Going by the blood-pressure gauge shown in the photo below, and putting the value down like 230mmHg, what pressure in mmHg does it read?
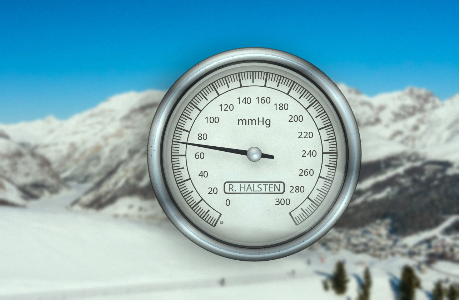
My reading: 70mmHg
